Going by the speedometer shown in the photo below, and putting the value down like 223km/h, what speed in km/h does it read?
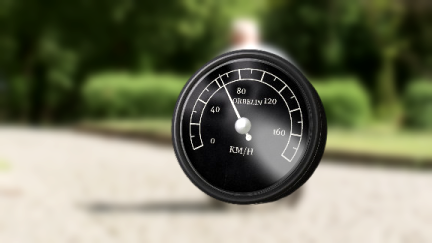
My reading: 65km/h
